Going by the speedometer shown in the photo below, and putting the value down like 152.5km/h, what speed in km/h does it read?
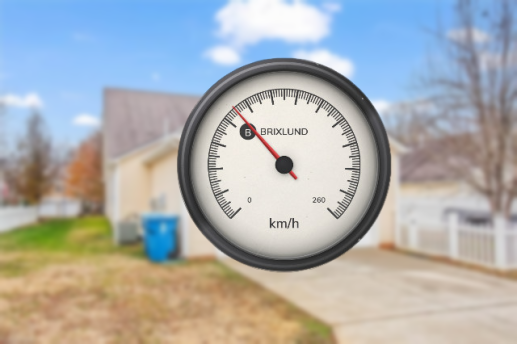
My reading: 90km/h
